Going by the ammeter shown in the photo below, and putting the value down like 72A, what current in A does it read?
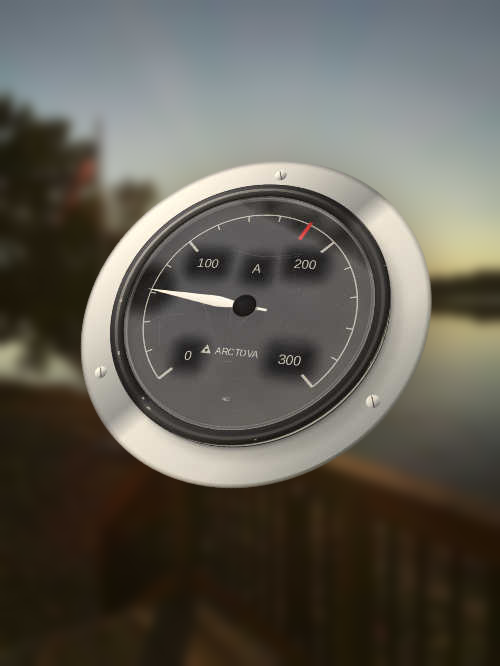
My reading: 60A
